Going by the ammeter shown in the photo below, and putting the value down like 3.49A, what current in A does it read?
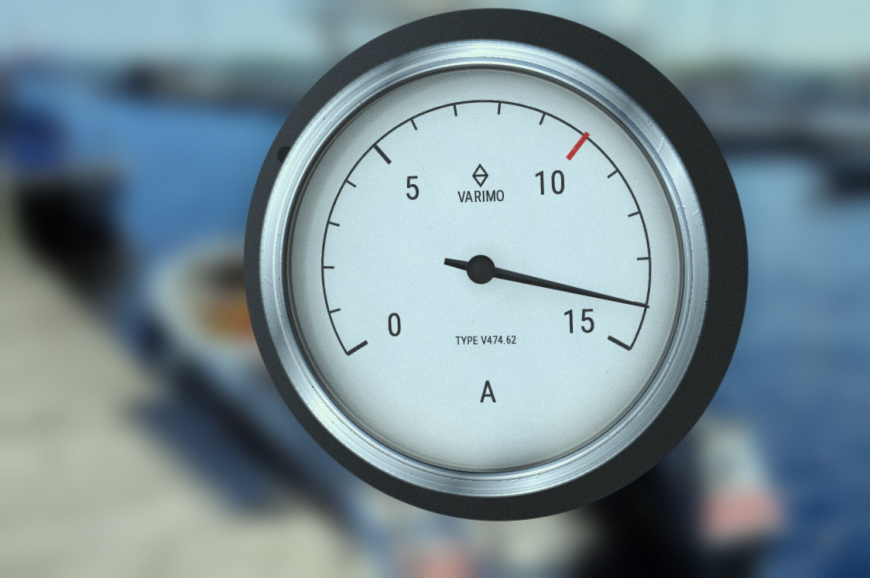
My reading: 14A
